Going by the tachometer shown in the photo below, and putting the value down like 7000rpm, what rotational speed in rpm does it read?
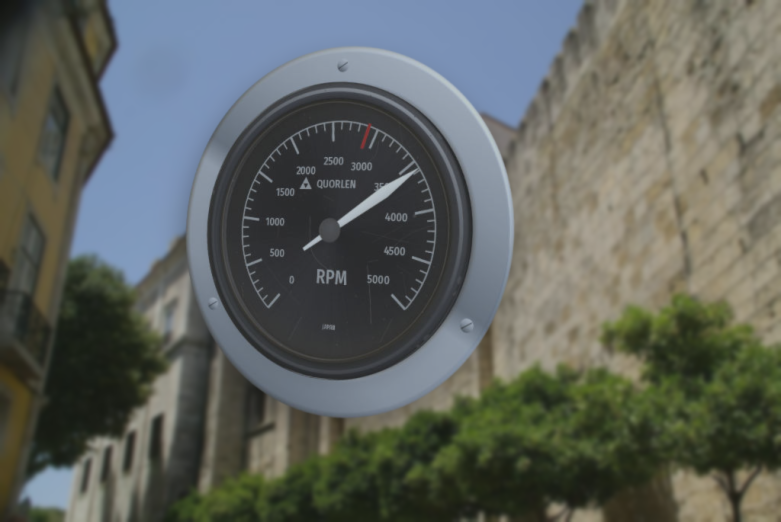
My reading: 3600rpm
